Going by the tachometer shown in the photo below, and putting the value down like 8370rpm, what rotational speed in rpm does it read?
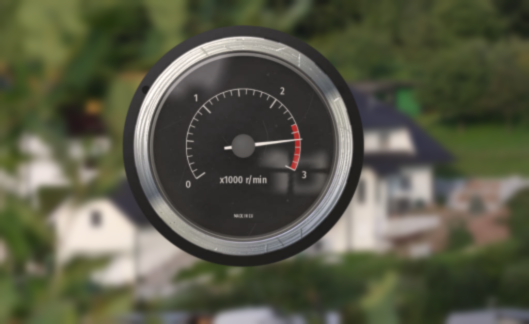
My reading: 2600rpm
